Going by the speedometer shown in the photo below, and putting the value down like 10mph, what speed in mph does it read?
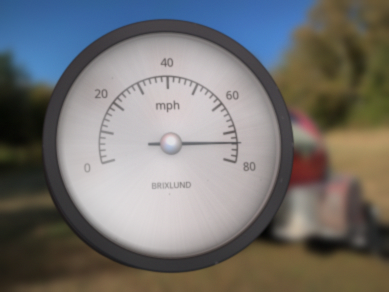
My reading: 74mph
